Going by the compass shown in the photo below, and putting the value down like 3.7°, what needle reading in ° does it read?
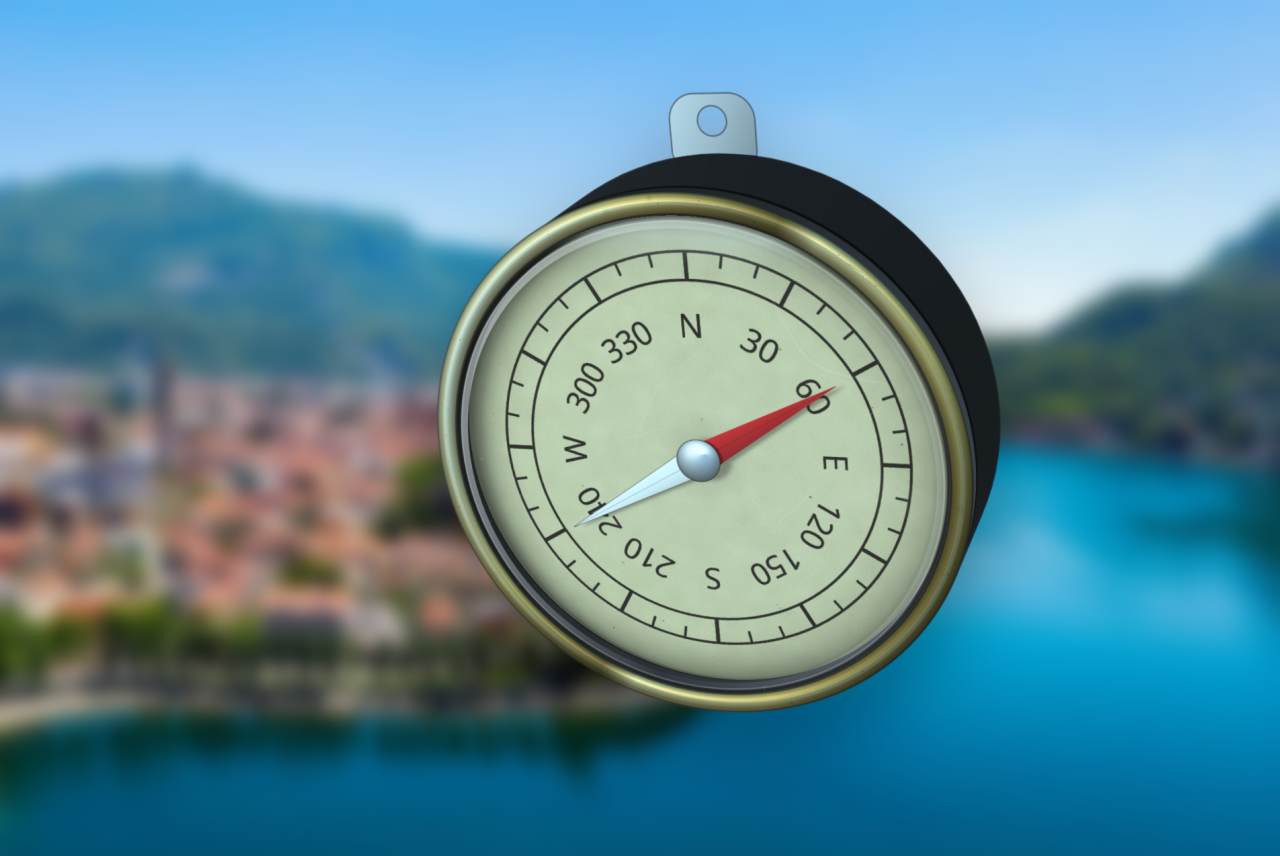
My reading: 60°
